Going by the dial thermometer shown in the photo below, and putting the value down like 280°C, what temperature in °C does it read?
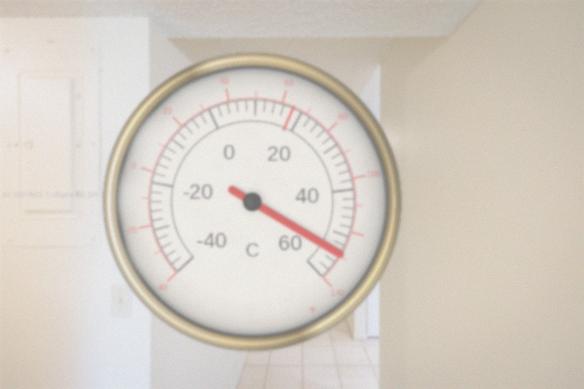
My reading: 54°C
